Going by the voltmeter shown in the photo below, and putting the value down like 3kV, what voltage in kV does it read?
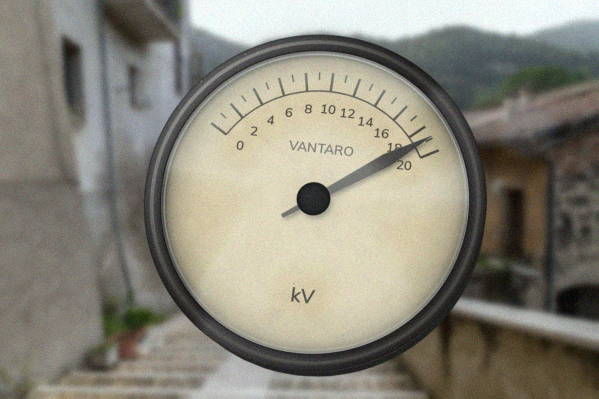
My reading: 19kV
